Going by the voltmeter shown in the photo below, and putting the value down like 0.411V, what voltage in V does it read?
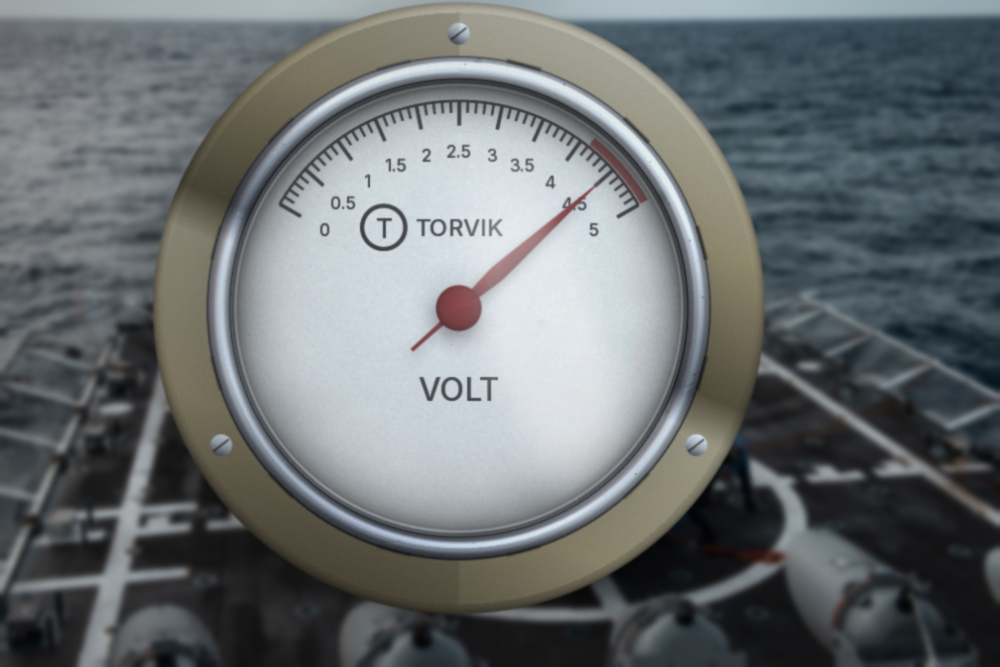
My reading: 4.5V
